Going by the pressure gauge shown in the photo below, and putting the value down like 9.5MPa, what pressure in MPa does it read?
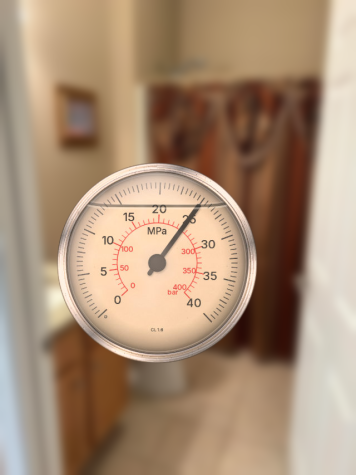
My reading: 25MPa
